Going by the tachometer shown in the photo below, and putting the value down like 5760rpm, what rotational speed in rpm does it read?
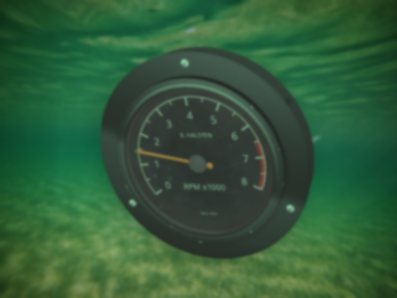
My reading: 1500rpm
